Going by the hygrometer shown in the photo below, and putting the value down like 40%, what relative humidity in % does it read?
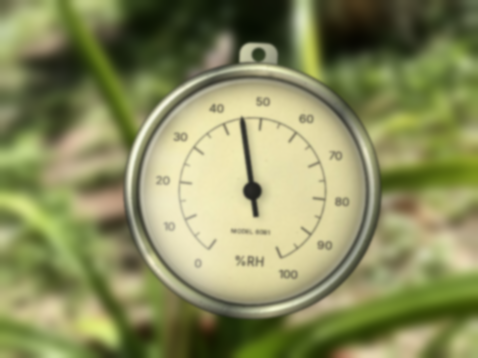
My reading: 45%
